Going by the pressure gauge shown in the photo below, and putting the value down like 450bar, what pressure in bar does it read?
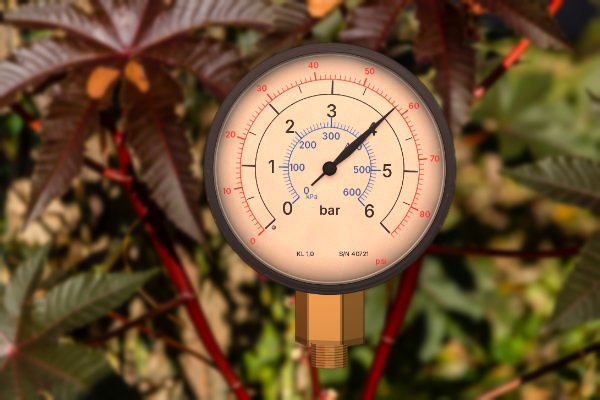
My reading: 4bar
